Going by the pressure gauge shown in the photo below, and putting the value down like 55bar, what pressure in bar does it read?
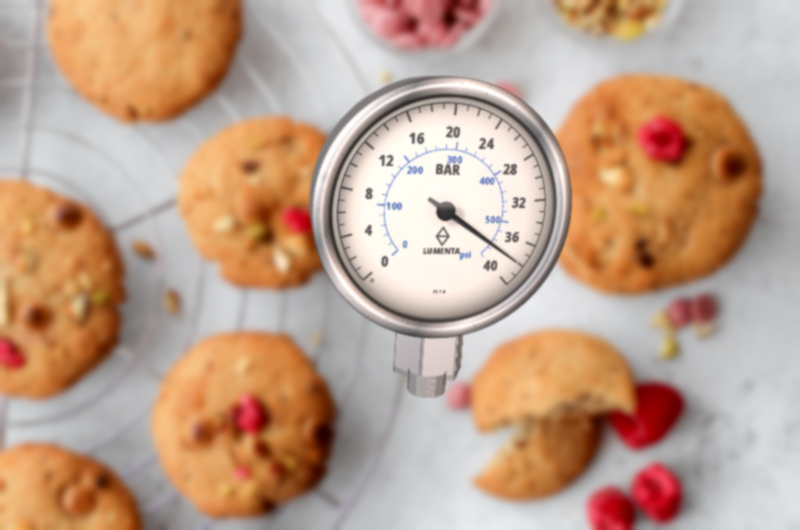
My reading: 38bar
